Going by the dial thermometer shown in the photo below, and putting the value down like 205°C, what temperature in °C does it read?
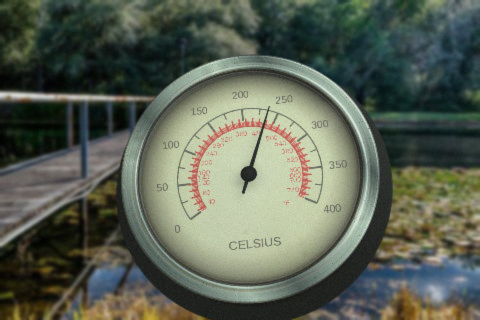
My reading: 237.5°C
